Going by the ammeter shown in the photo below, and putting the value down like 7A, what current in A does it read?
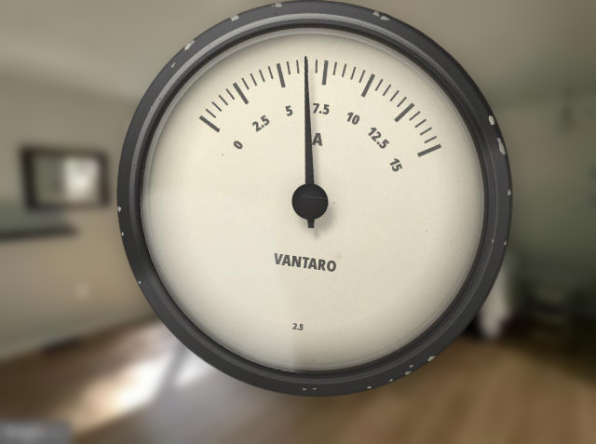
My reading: 6.5A
